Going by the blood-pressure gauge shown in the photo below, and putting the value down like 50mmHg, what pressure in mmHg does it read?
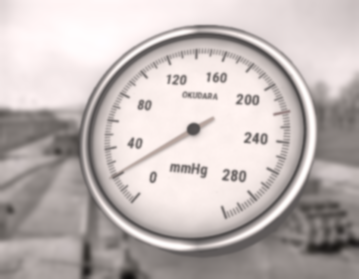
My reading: 20mmHg
